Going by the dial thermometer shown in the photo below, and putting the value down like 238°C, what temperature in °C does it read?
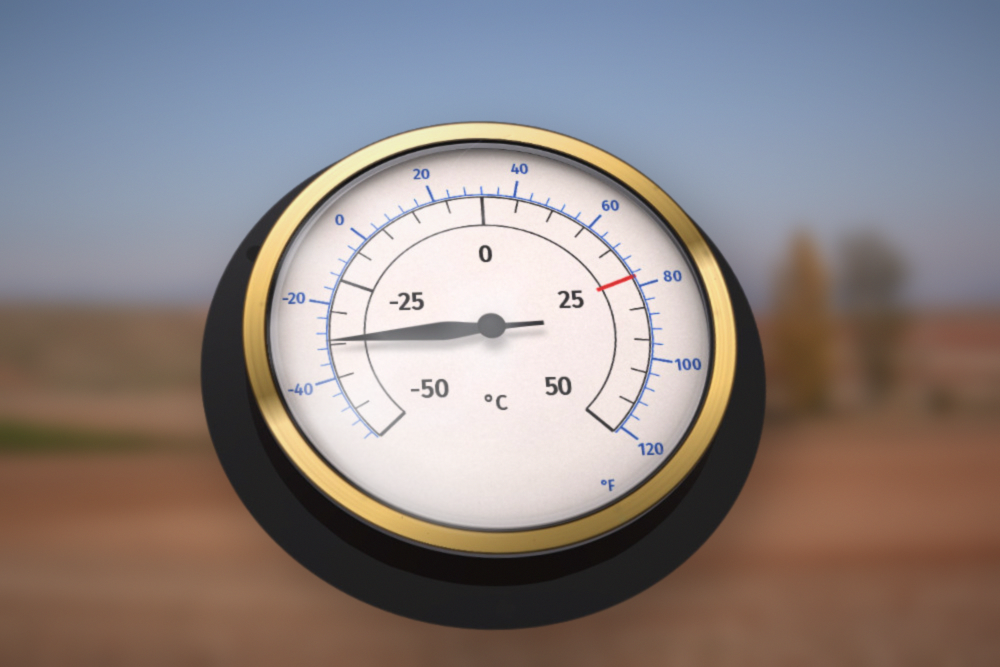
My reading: -35°C
